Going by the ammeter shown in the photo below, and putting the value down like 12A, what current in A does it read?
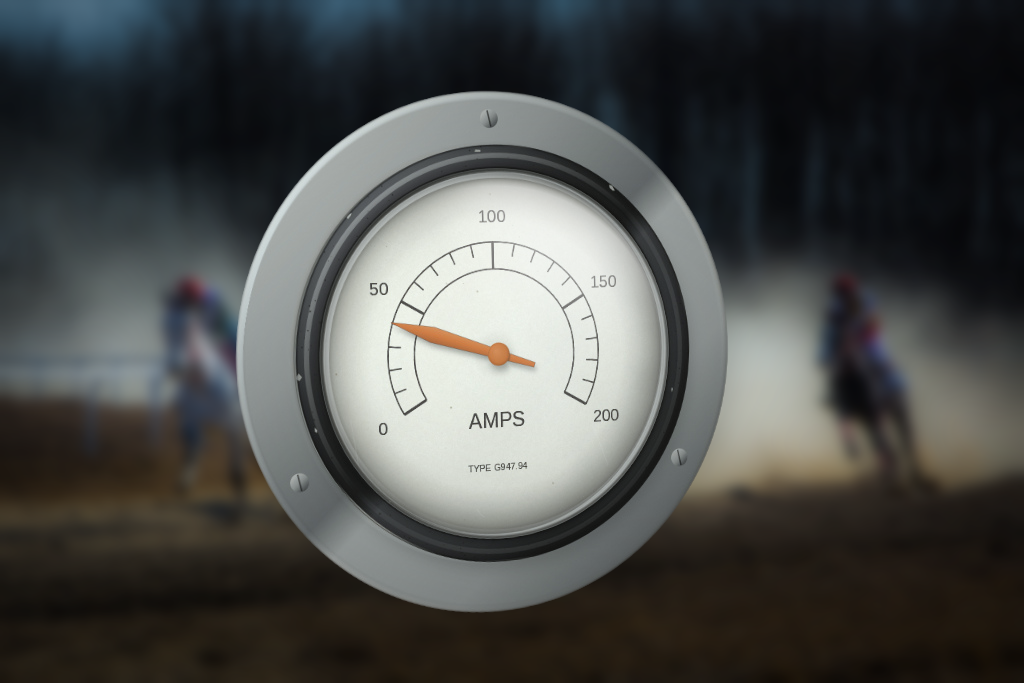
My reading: 40A
